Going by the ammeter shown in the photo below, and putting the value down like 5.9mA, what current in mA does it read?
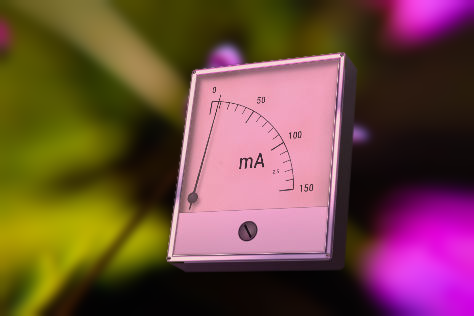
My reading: 10mA
